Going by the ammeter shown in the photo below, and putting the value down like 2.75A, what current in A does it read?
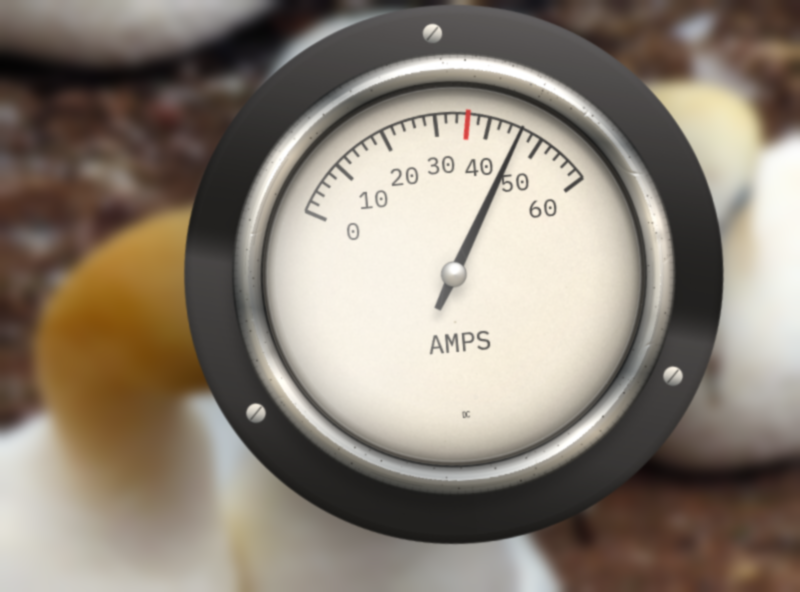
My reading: 46A
